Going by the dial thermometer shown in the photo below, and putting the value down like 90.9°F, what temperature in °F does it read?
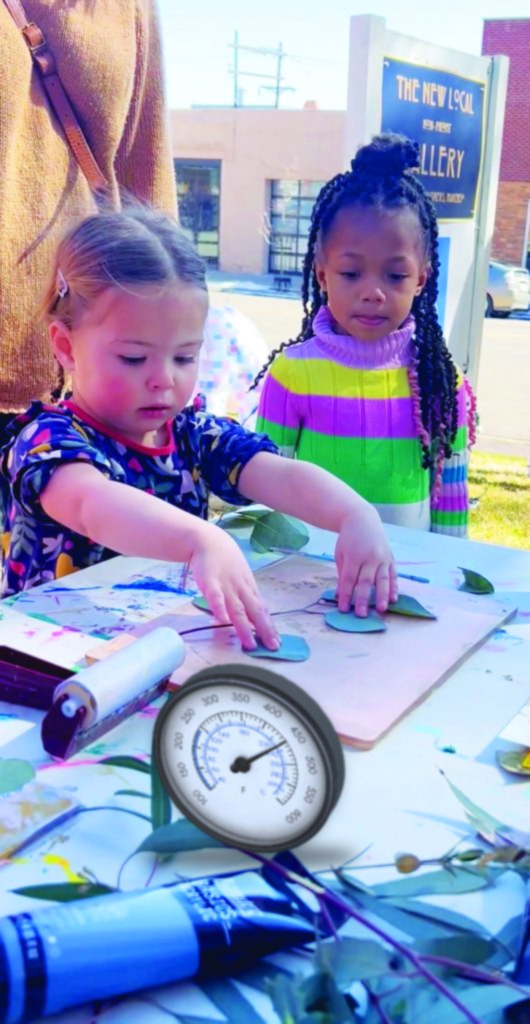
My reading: 450°F
